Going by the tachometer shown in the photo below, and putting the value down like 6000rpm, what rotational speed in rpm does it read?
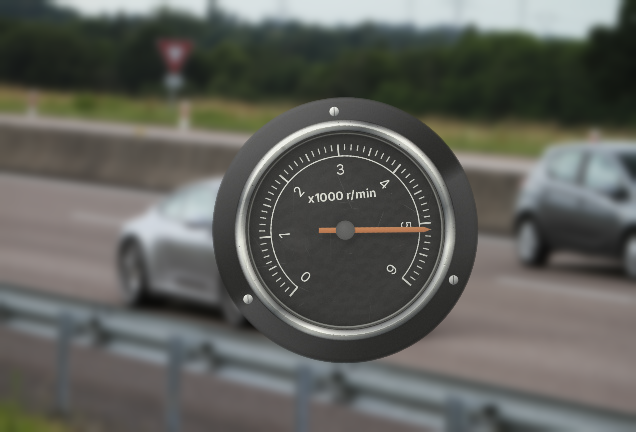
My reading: 5100rpm
